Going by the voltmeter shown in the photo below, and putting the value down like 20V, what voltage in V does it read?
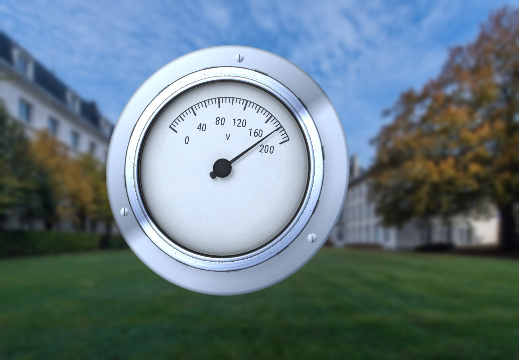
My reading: 180V
